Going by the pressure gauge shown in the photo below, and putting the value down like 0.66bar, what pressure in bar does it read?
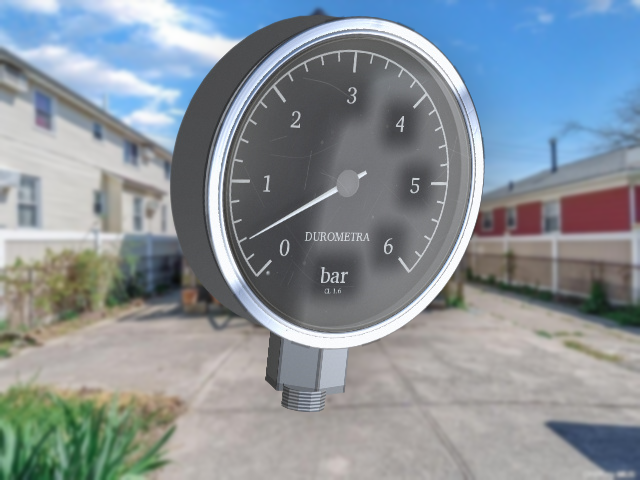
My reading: 0.4bar
